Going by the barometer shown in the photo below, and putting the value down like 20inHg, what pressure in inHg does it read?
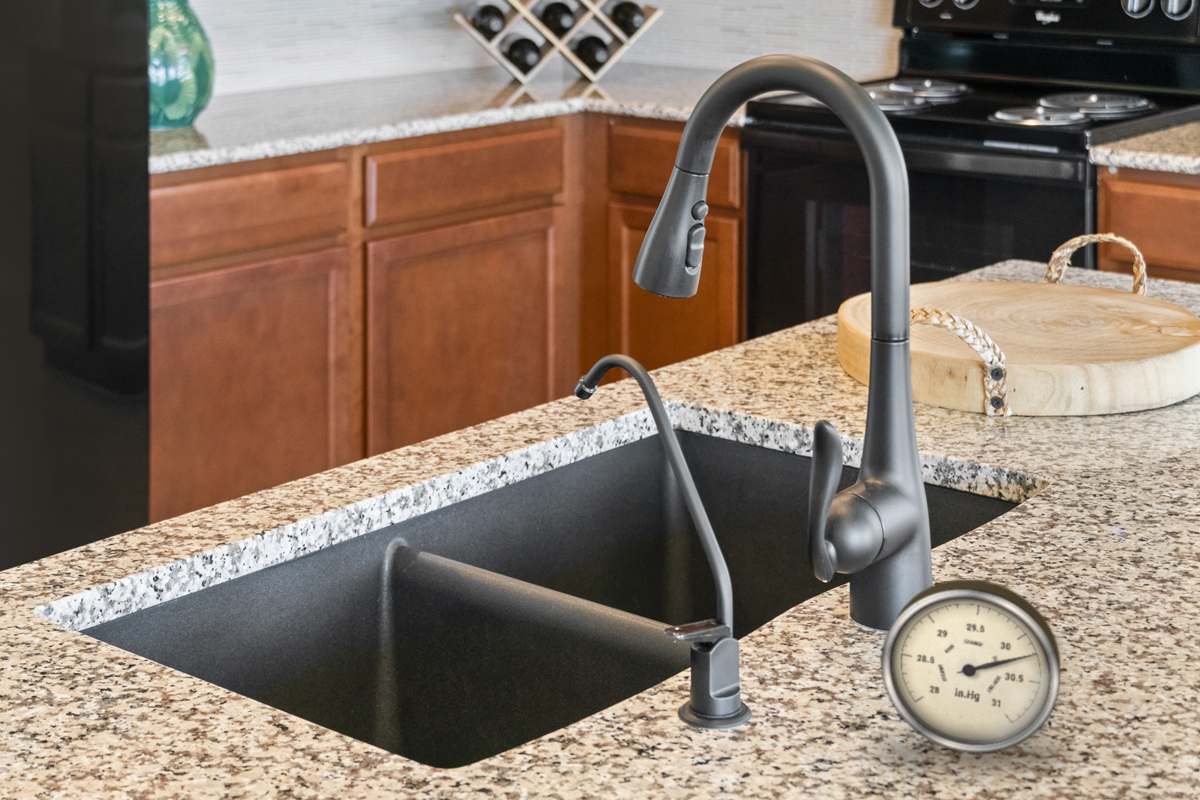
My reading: 30.2inHg
